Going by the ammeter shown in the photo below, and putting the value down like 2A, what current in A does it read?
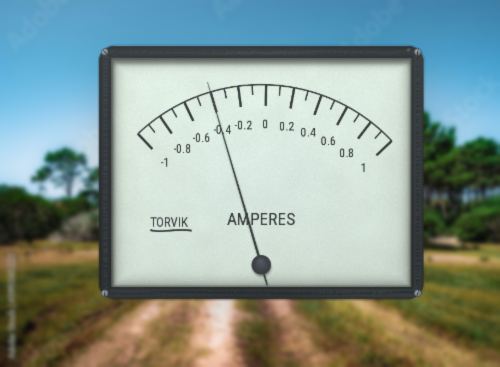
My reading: -0.4A
